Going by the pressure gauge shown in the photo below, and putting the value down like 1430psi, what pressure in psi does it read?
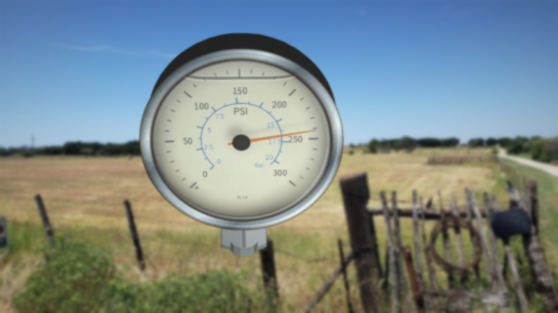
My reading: 240psi
